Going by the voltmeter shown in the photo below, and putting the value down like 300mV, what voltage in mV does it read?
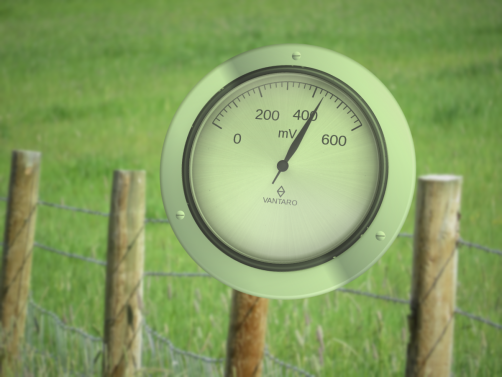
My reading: 440mV
